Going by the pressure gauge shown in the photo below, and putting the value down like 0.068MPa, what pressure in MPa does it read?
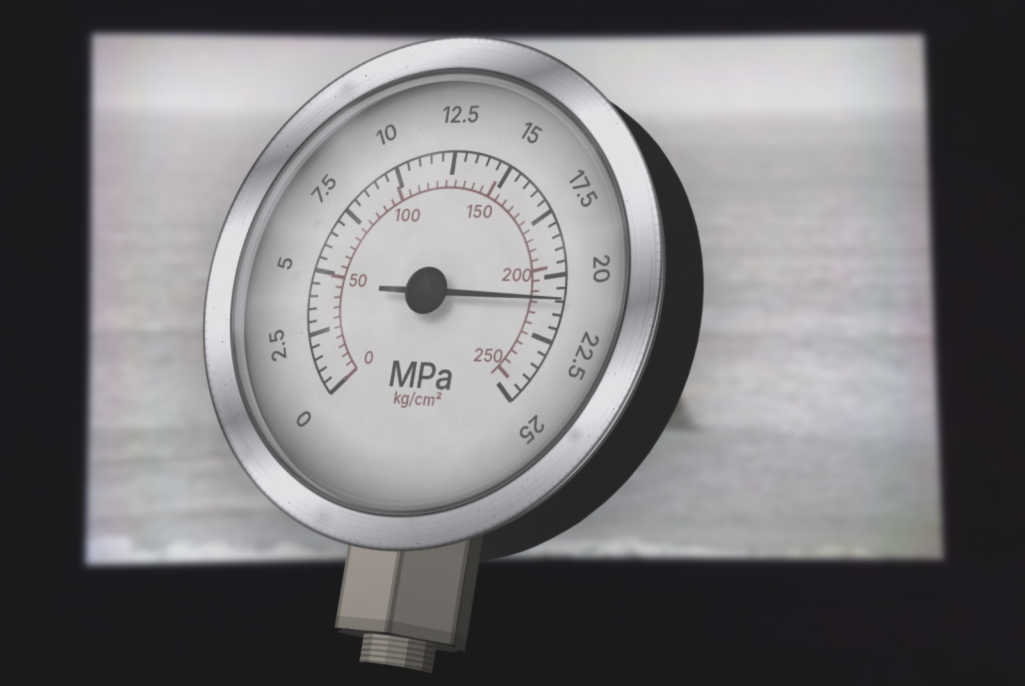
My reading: 21MPa
